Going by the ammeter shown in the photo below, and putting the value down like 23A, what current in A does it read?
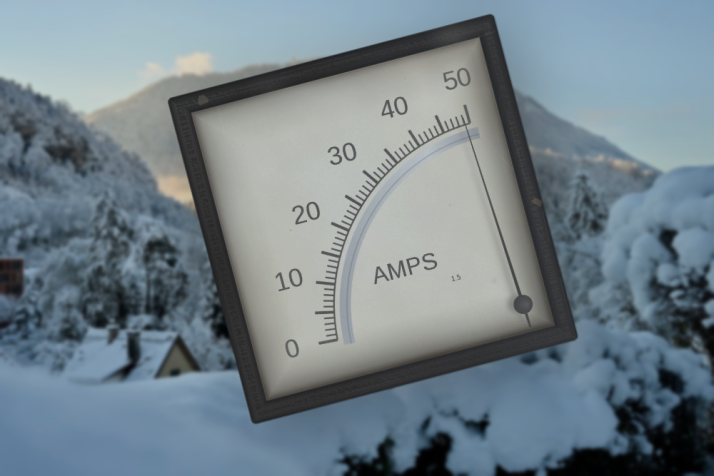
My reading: 49A
